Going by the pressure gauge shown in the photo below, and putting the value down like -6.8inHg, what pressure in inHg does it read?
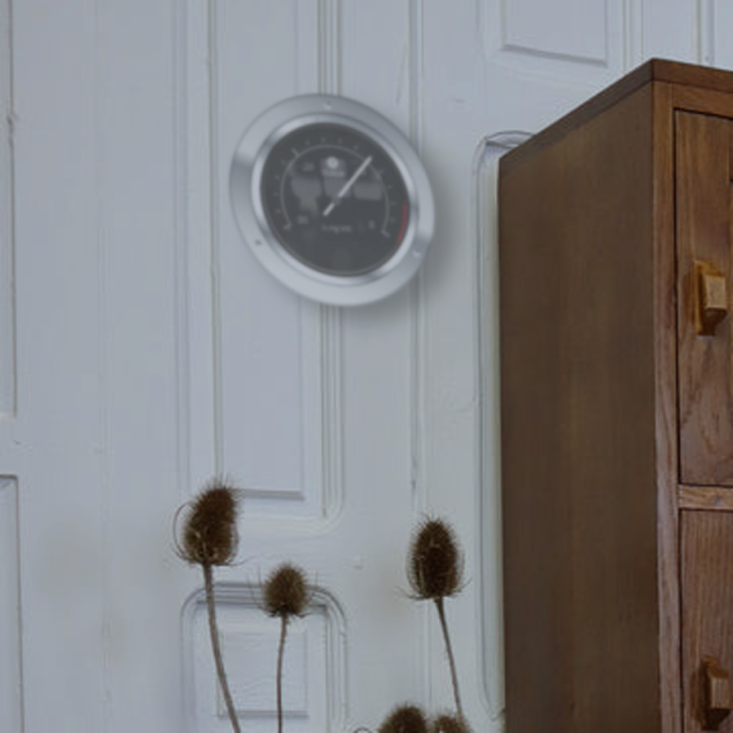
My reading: -10inHg
